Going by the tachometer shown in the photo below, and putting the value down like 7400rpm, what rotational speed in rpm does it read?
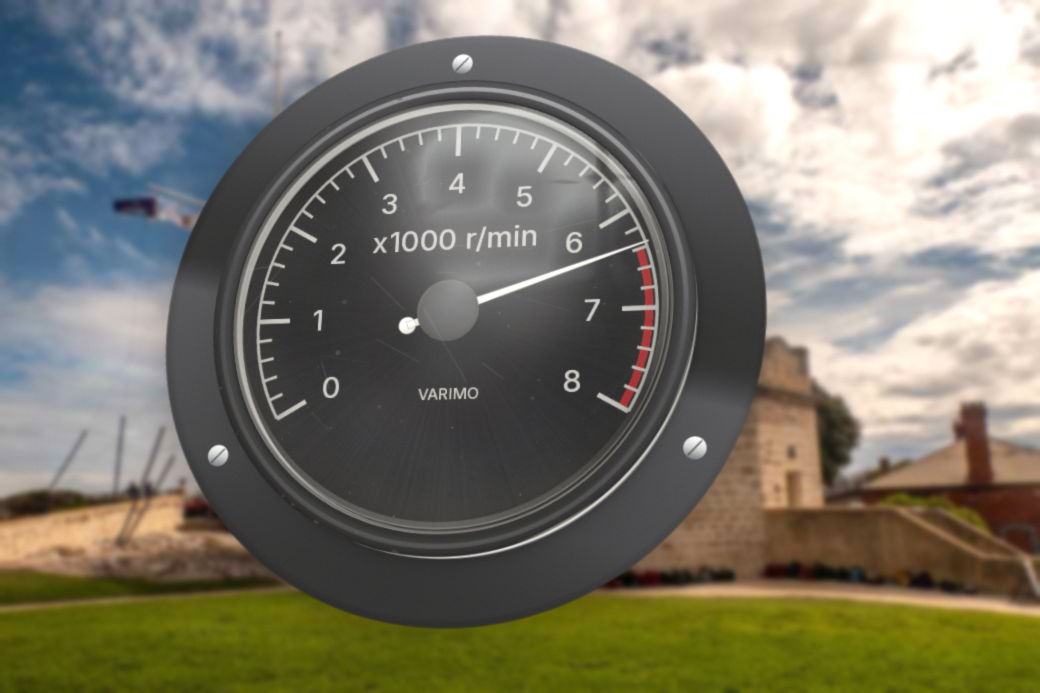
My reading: 6400rpm
